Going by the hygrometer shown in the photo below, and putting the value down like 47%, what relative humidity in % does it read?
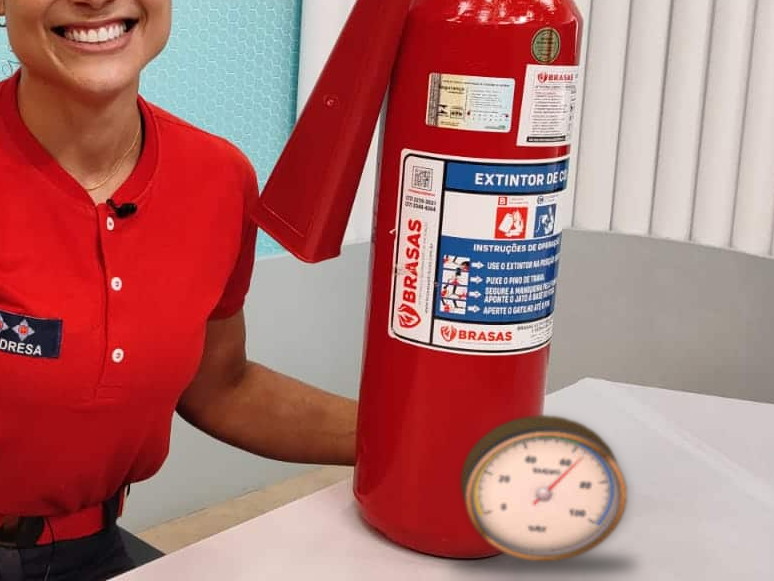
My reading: 64%
